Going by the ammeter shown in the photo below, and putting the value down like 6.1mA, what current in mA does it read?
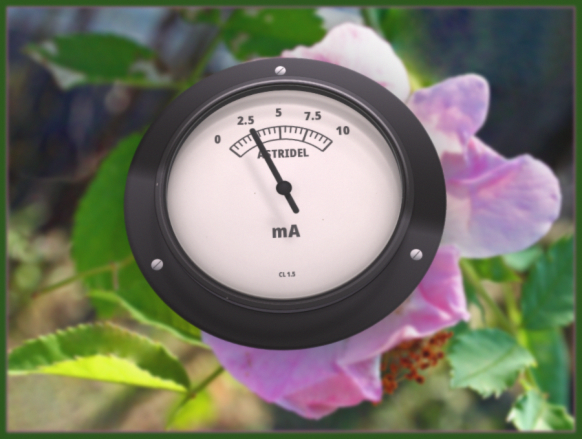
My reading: 2.5mA
